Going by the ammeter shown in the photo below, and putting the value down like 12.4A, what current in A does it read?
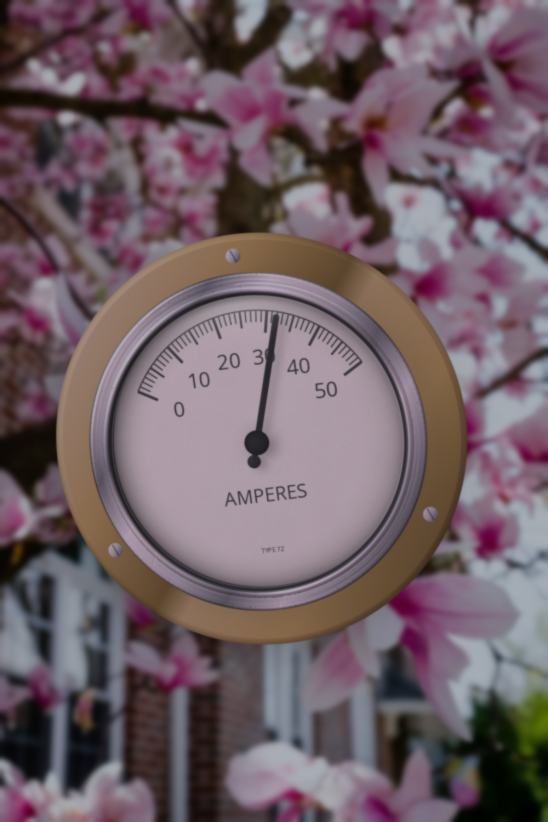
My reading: 32A
